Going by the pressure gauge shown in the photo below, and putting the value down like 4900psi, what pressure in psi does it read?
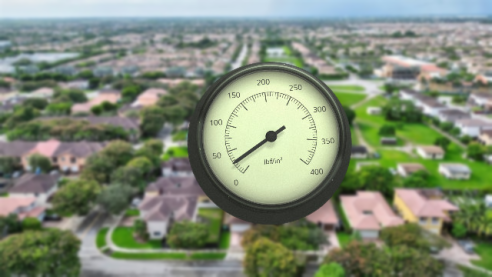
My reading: 25psi
